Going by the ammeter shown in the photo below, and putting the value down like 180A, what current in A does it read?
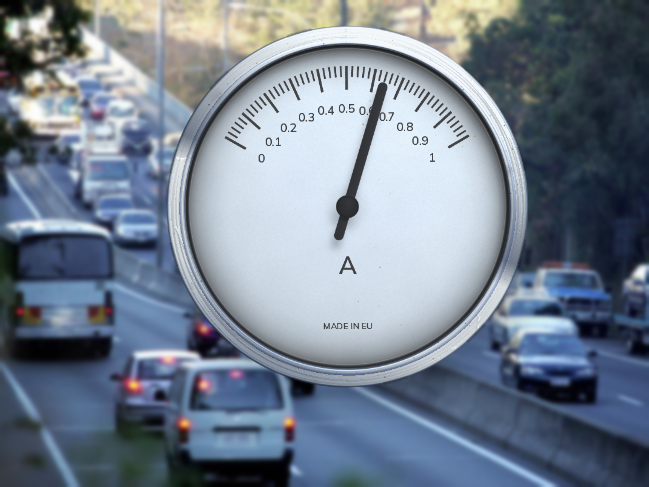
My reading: 0.64A
